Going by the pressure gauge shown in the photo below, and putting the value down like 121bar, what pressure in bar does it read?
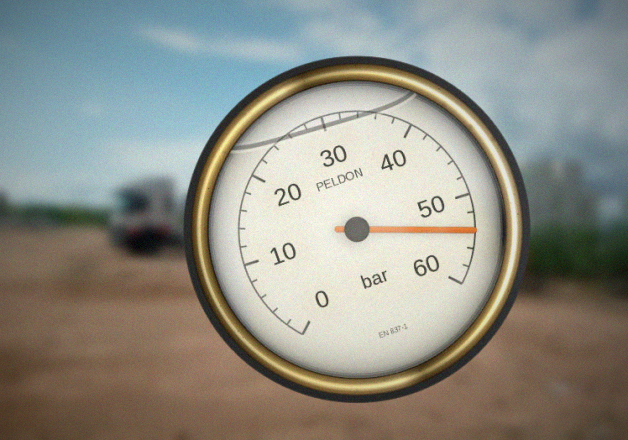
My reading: 54bar
